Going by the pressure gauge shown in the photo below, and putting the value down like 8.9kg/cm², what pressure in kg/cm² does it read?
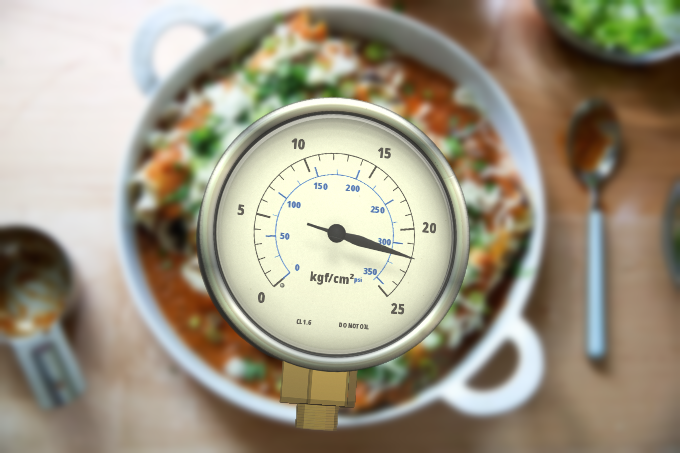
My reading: 22kg/cm²
